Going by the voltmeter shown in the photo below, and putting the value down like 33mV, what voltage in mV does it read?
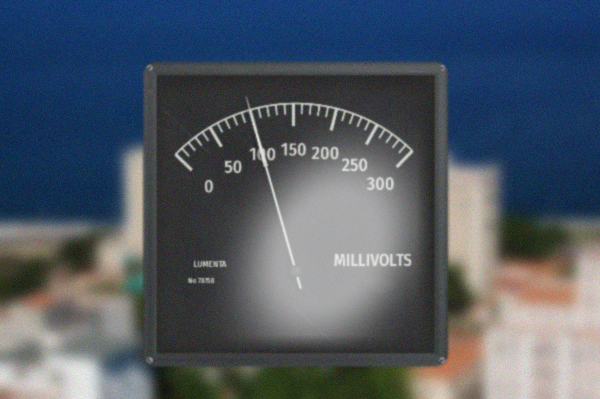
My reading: 100mV
